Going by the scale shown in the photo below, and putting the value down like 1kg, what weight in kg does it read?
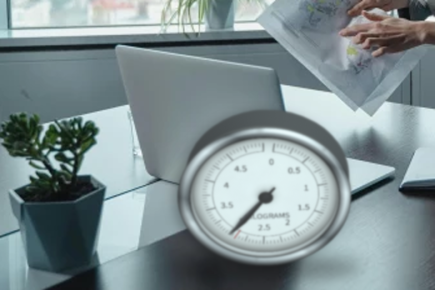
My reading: 3kg
